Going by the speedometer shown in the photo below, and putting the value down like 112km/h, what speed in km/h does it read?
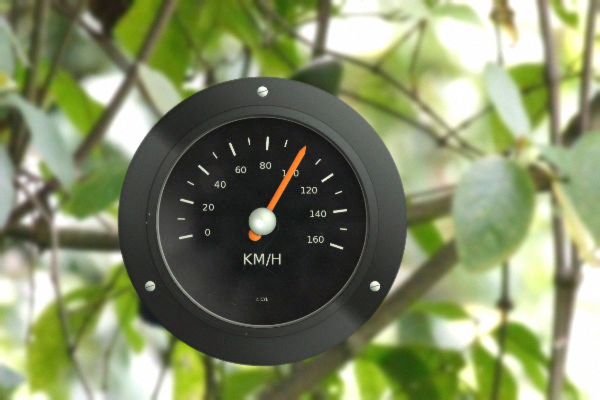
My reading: 100km/h
